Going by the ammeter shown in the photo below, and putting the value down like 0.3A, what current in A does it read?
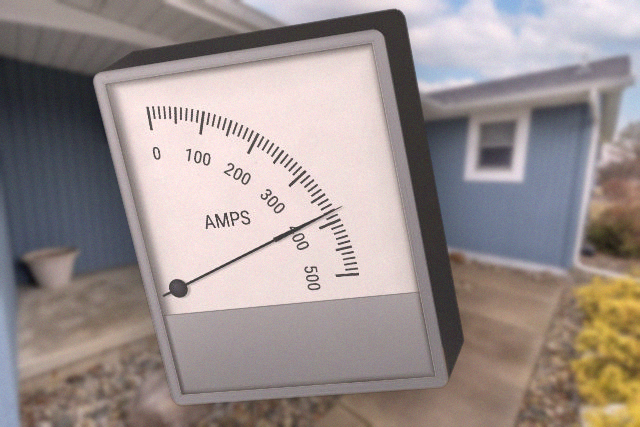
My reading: 380A
